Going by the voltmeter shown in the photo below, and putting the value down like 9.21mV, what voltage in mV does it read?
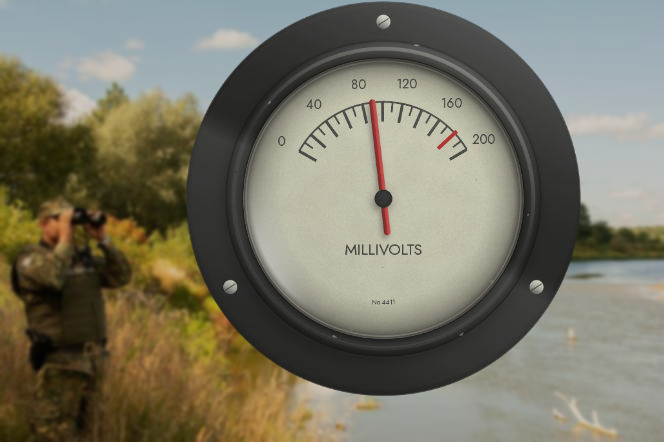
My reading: 90mV
